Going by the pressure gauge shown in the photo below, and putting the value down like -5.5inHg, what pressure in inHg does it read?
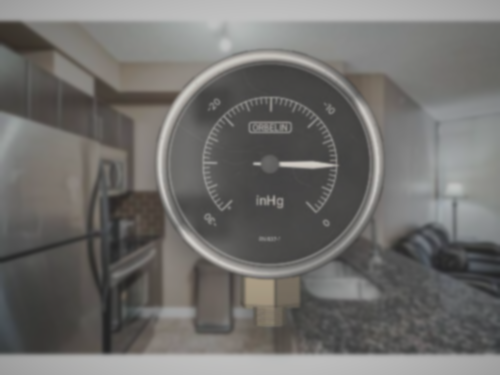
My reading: -5inHg
